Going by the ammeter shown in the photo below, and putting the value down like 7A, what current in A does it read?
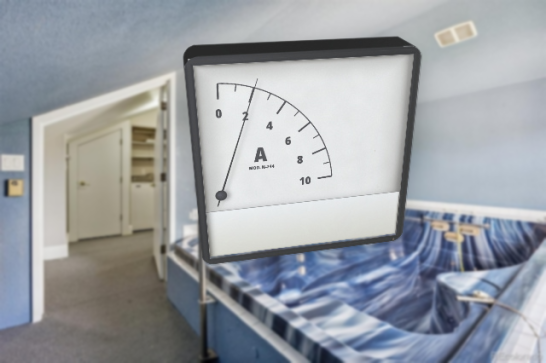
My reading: 2A
